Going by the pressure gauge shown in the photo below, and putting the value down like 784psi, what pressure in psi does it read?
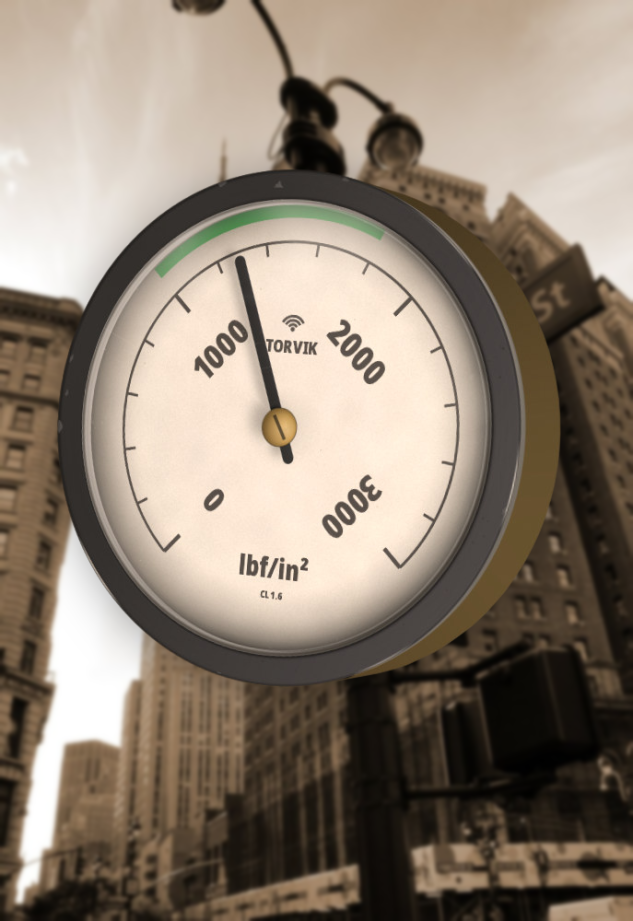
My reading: 1300psi
